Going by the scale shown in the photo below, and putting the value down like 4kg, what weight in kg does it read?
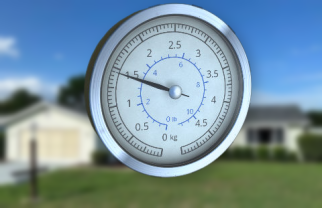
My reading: 1.45kg
